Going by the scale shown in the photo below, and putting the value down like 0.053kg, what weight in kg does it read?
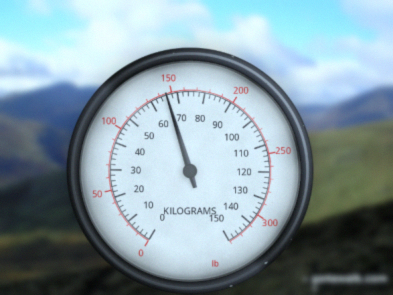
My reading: 66kg
